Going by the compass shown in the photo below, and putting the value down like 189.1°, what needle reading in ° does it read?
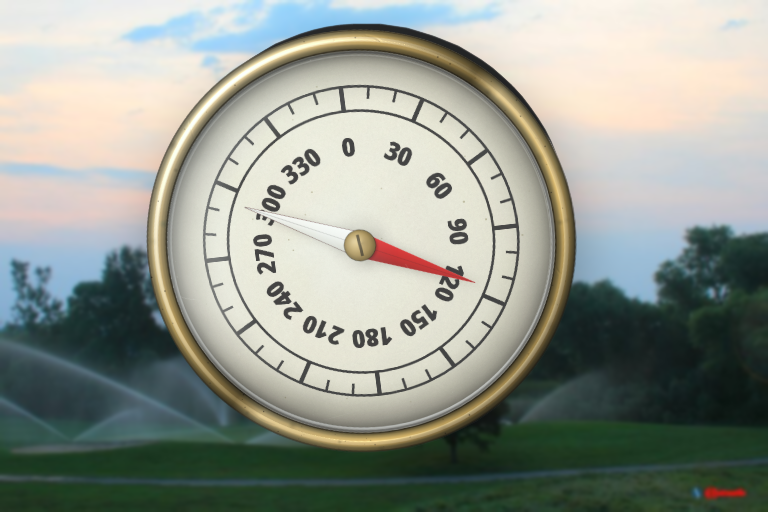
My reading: 115°
